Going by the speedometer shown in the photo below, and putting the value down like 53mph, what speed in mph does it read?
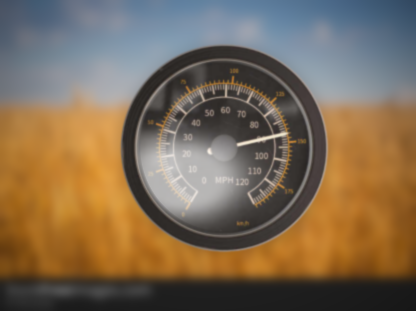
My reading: 90mph
